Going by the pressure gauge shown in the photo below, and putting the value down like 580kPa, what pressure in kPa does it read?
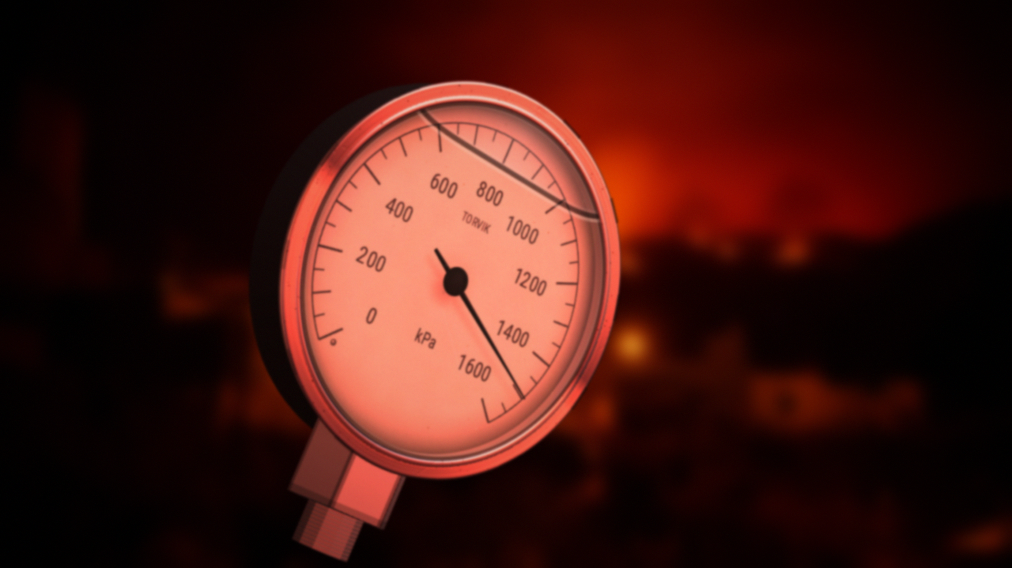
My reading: 1500kPa
